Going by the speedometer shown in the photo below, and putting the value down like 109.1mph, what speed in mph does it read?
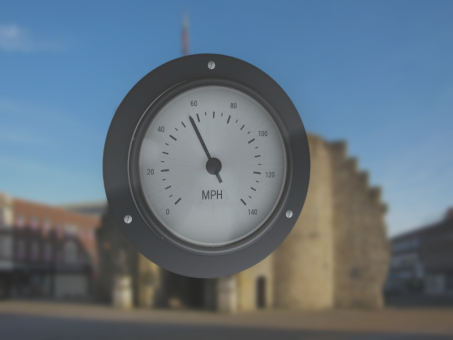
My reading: 55mph
